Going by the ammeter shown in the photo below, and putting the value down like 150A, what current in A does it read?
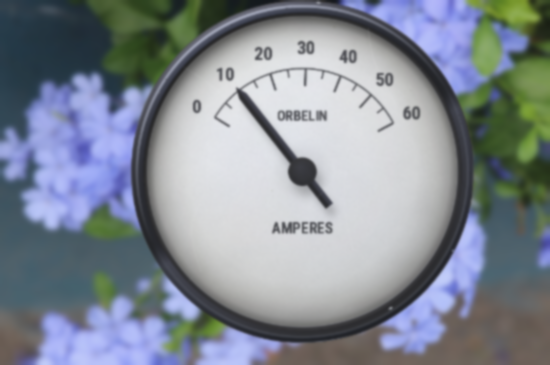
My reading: 10A
